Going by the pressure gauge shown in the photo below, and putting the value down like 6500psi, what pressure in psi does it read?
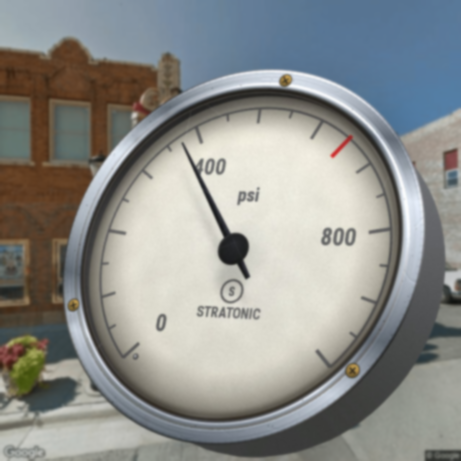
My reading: 375psi
